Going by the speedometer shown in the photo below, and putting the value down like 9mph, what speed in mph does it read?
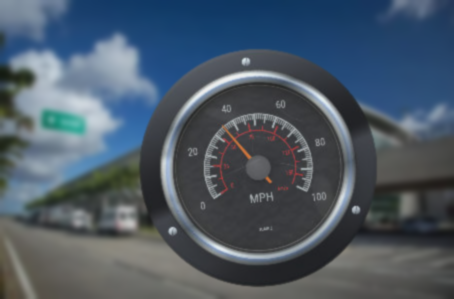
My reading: 35mph
